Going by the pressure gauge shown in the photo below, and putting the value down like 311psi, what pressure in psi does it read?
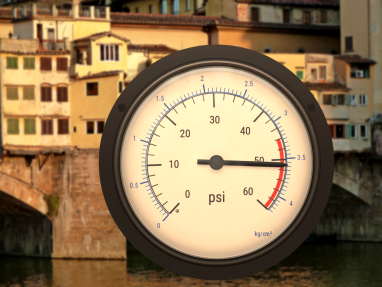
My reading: 51psi
